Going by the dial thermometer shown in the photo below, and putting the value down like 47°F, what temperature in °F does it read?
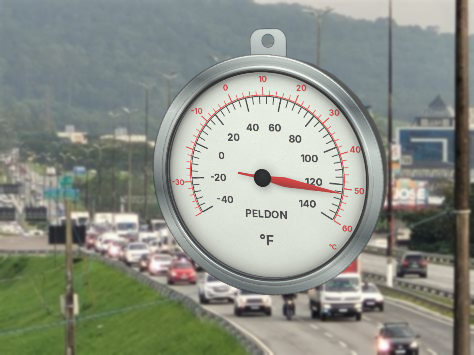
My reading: 124°F
